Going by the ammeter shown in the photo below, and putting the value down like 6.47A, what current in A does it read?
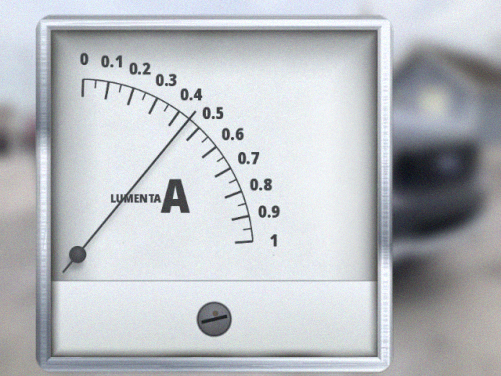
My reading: 0.45A
